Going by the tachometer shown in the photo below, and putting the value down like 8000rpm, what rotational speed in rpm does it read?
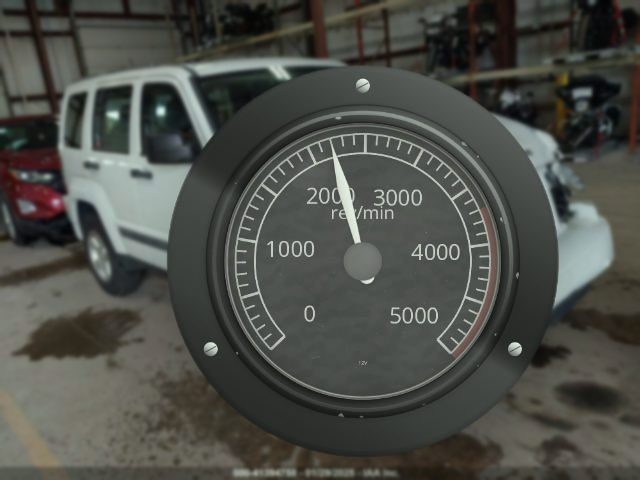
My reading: 2200rpm
